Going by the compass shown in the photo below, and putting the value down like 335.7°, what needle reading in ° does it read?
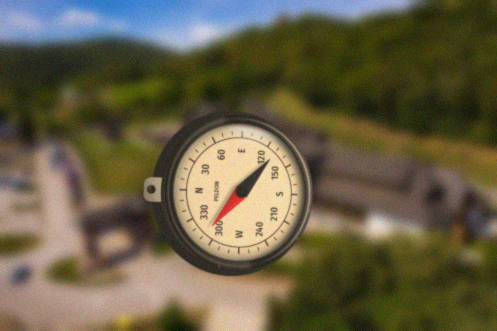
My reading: 310°
